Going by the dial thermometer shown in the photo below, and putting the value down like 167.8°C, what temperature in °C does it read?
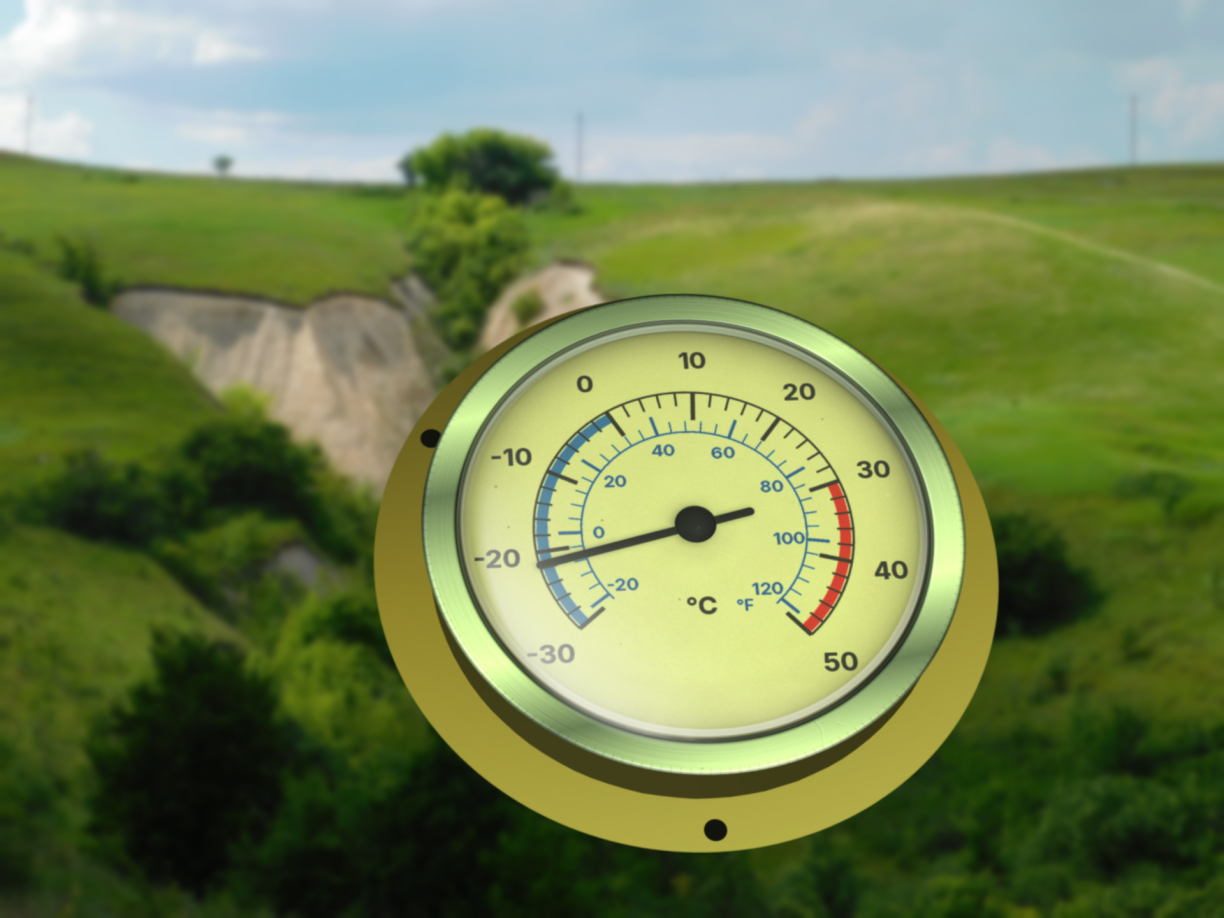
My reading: -22°C
